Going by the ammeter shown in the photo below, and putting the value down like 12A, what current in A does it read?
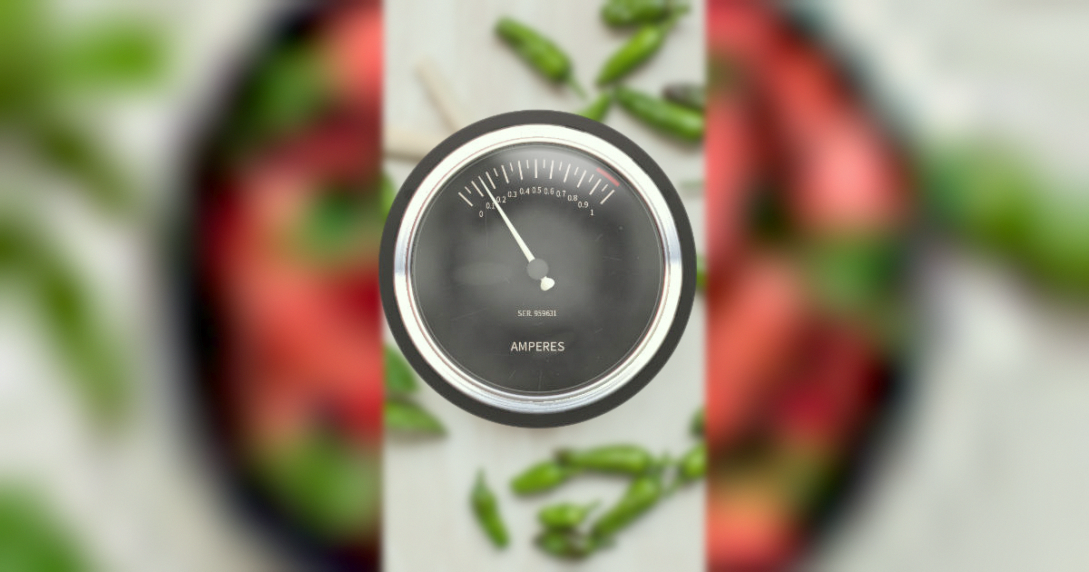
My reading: 0.15A
